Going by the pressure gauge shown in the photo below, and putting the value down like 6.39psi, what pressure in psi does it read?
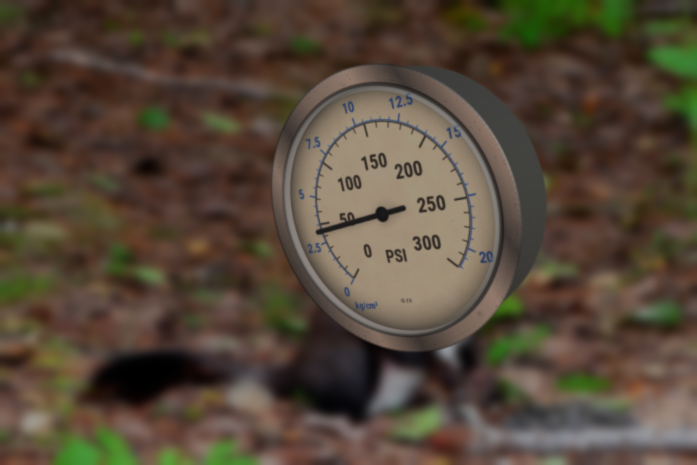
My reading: 45psi
